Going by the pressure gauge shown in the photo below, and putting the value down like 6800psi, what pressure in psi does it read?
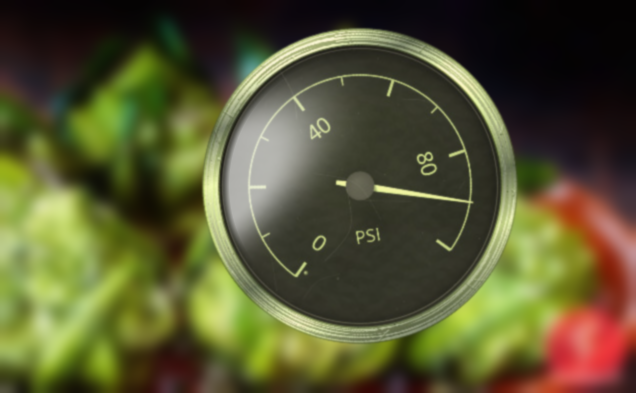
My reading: 90psi
